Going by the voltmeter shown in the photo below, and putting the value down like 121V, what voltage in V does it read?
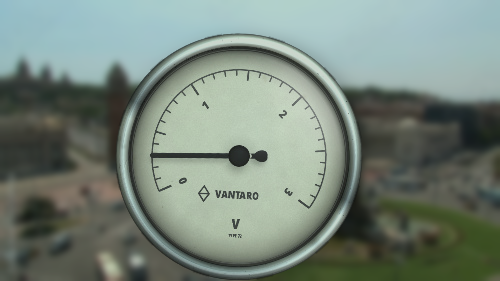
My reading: 0.3V
